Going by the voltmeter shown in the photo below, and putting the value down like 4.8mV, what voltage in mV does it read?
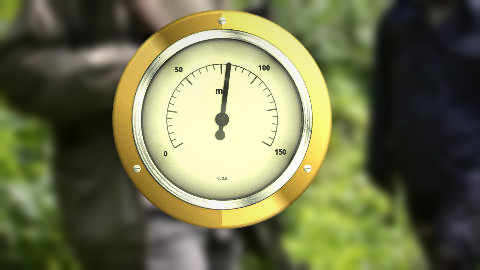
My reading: 80mV
